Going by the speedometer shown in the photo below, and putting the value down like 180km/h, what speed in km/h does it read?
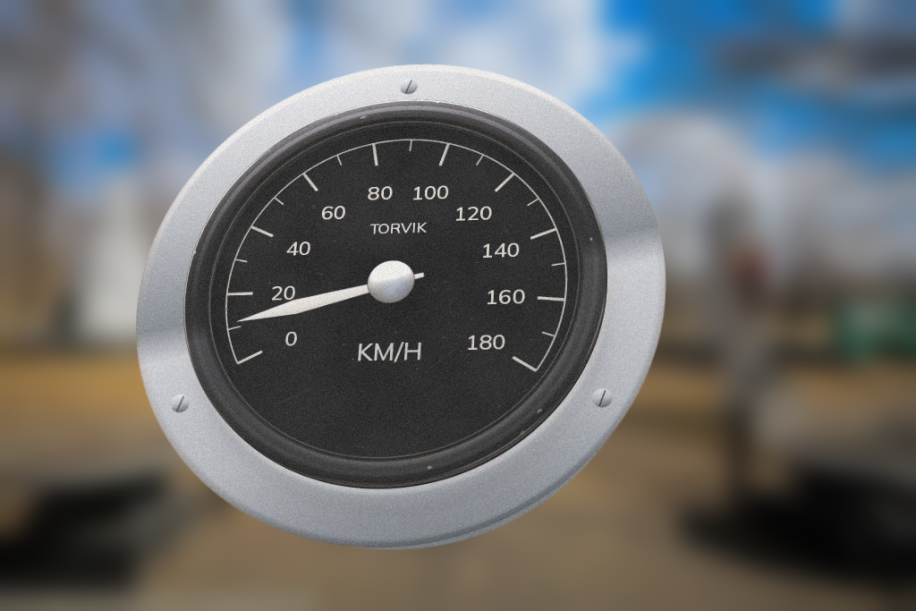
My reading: 10km/h
